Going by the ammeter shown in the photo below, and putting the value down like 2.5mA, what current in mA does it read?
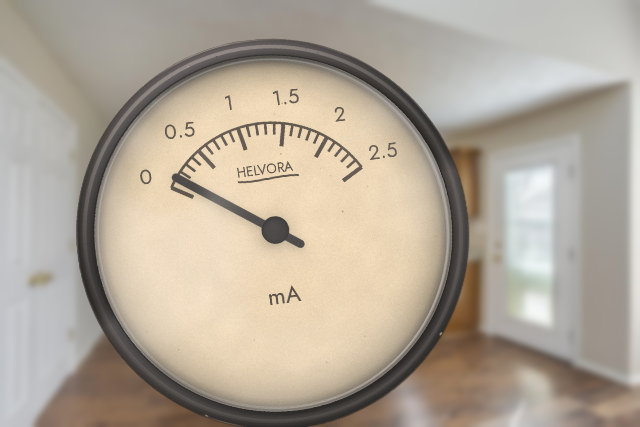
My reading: 0.1mA
